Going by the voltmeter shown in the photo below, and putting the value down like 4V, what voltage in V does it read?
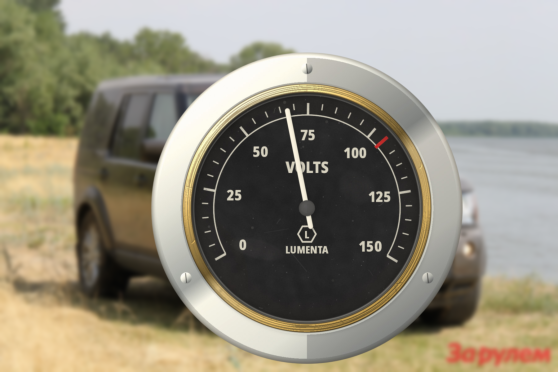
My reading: 67.5V
